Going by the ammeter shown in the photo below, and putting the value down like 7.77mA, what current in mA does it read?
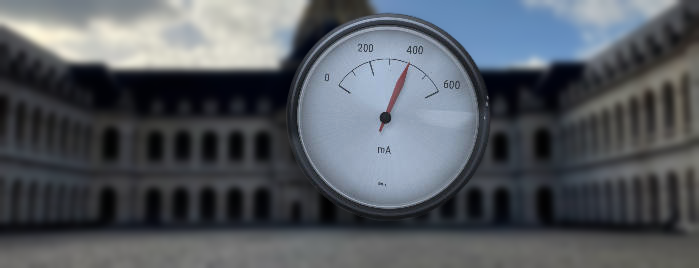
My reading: 400mA
